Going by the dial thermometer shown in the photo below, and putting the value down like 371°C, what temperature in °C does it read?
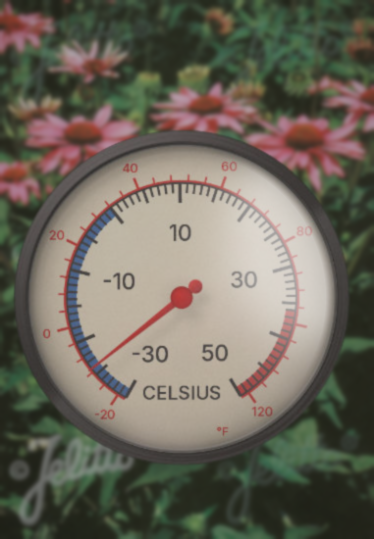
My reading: -24°C
